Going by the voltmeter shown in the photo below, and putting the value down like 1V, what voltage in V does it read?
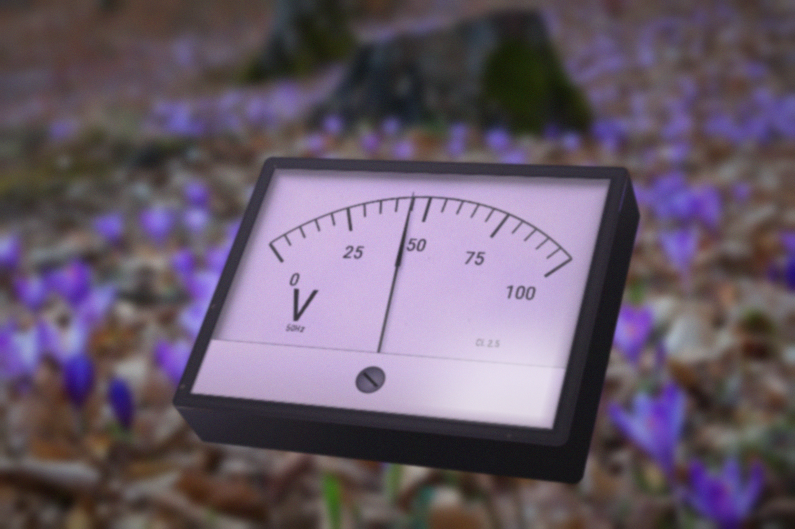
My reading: 45V
